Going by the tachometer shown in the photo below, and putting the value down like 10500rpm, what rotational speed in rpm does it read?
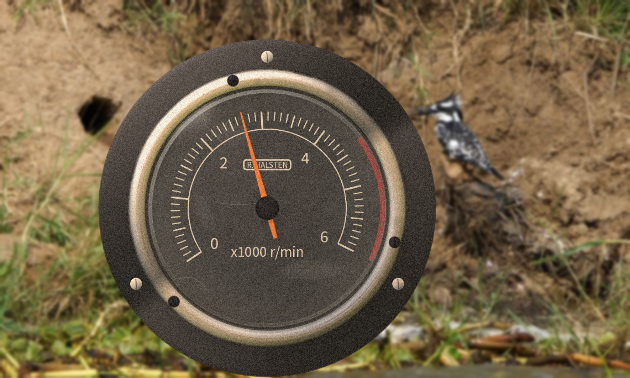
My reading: 2700rpm
